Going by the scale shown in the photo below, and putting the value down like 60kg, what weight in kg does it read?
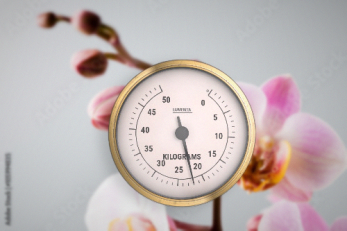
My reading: 22kg
